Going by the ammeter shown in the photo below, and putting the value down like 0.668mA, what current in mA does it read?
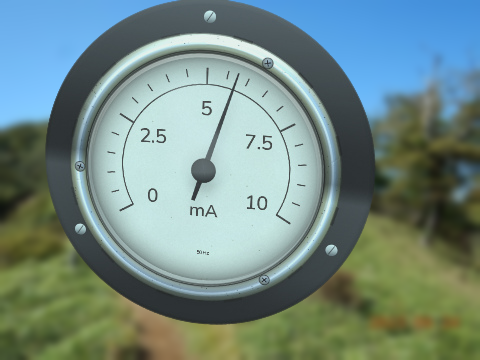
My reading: 5.75mA
